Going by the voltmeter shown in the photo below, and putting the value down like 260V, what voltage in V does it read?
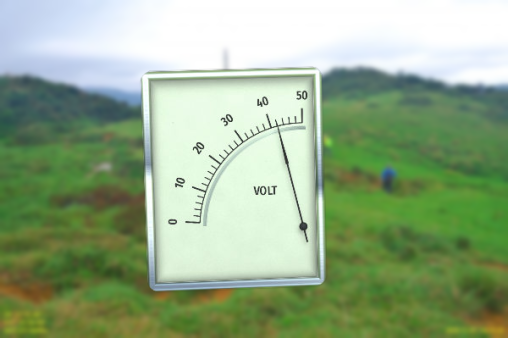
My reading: 42V
